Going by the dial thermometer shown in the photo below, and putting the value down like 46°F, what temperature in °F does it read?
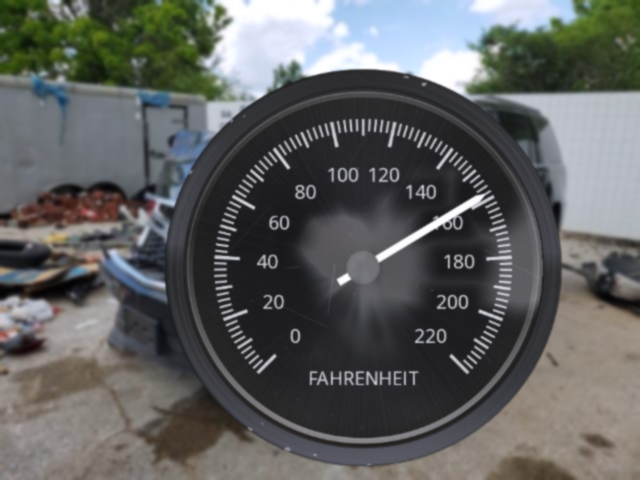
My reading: 158°F
